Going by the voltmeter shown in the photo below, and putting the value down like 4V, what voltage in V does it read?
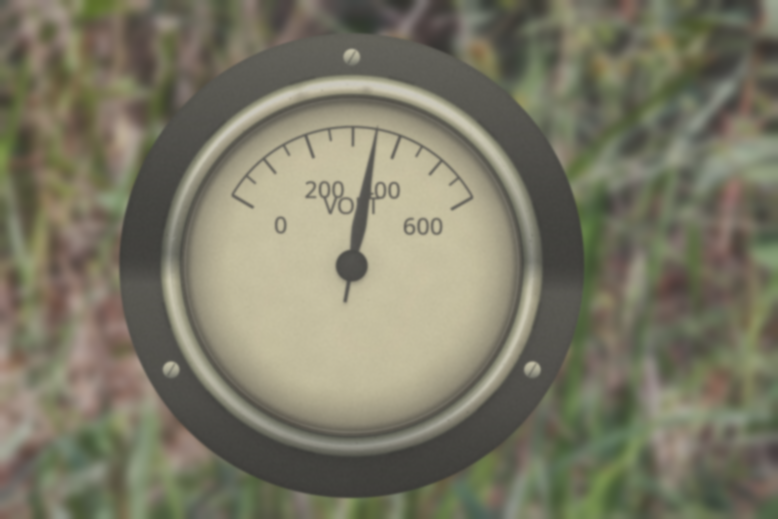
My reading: 350V
